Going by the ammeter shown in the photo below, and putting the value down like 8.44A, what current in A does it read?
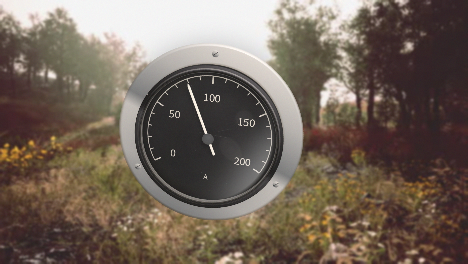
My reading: 80A
